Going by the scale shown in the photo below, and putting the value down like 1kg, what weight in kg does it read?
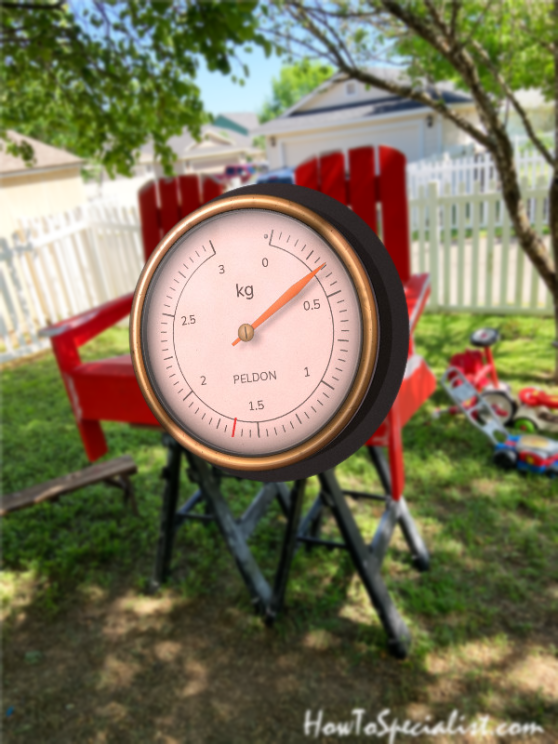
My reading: 0.35kg
